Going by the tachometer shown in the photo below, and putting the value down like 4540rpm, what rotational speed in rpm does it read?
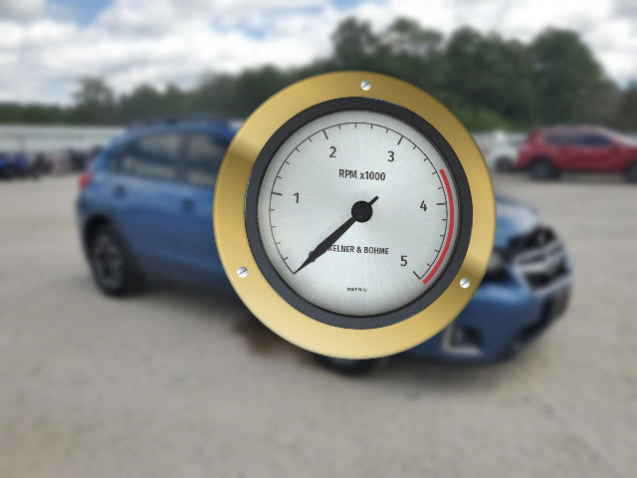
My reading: 0rpm
